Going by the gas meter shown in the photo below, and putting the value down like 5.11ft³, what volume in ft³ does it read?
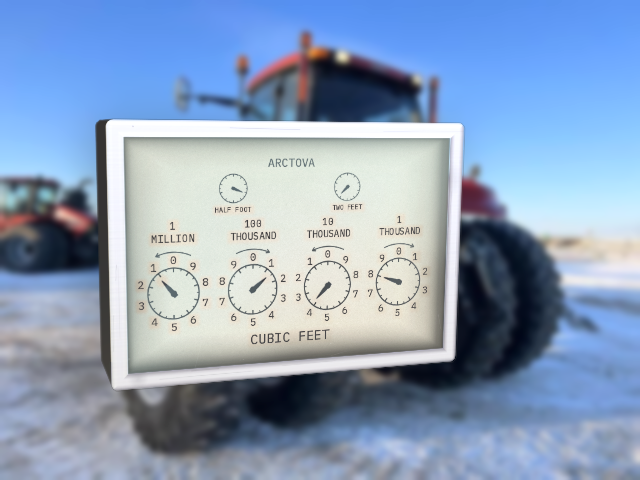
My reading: 113800ft³
